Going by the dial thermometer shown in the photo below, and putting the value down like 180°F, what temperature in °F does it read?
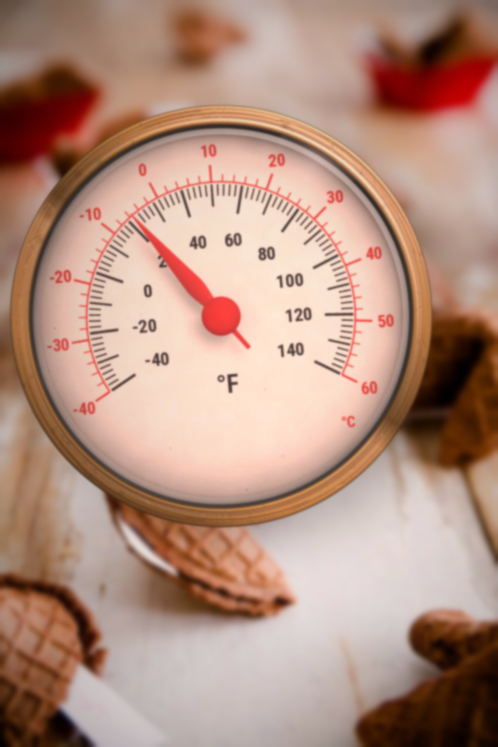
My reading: 22°F
